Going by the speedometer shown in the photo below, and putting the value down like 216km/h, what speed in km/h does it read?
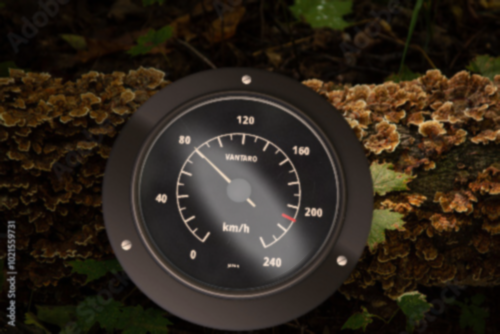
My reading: 80km/h
